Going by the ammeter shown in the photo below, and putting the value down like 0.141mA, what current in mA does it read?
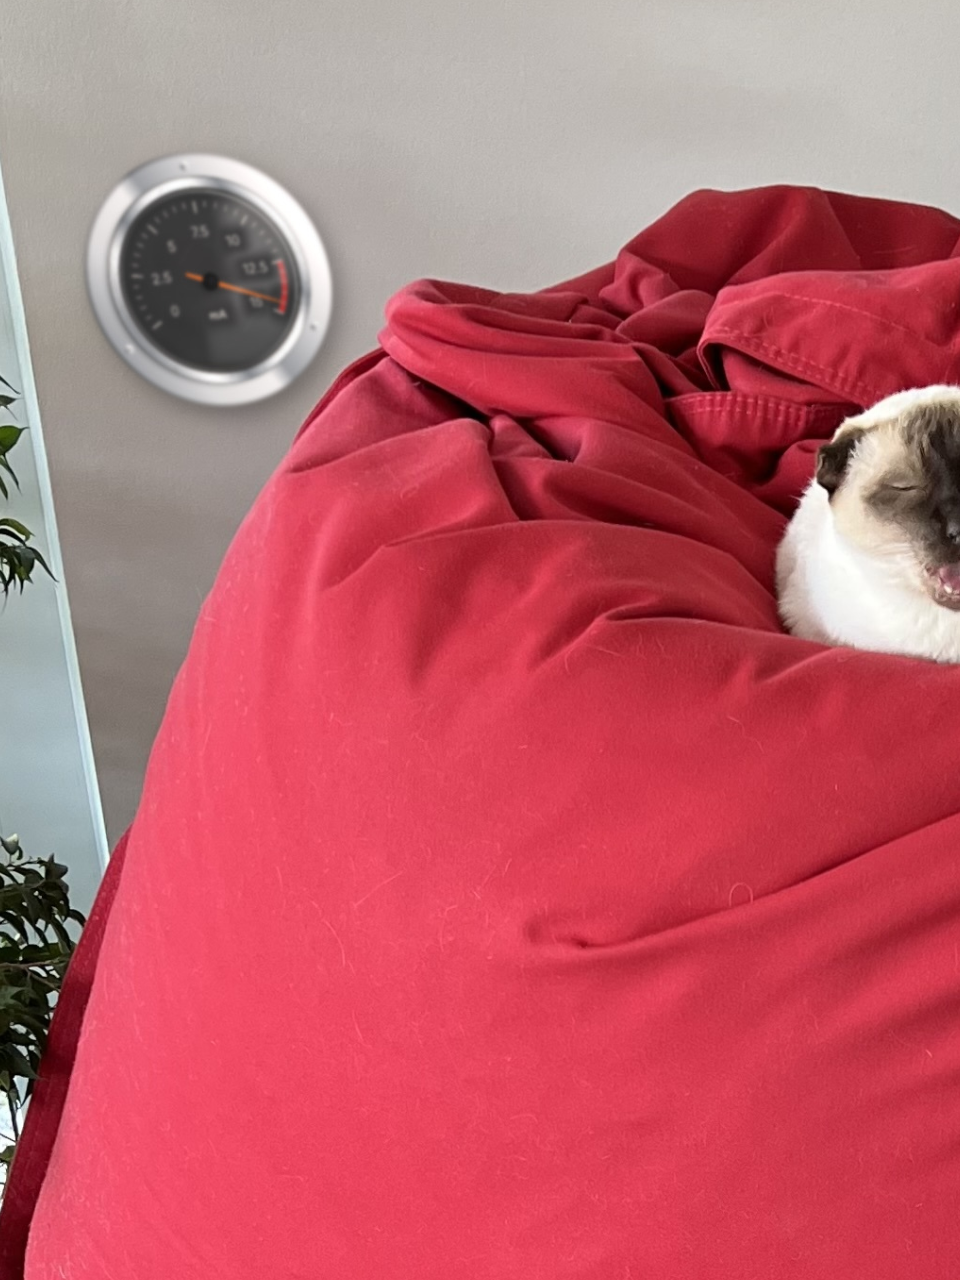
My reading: 14.5mA
